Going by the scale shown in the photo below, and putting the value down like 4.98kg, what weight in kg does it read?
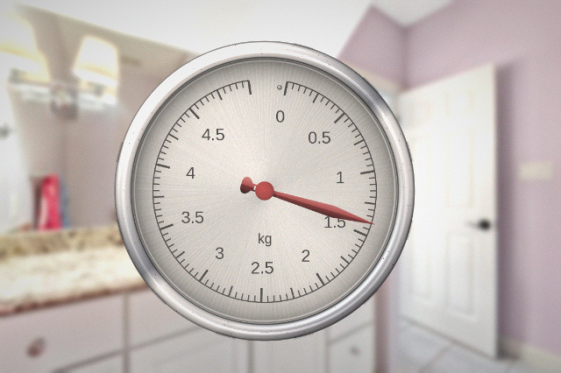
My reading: 1.4kg
